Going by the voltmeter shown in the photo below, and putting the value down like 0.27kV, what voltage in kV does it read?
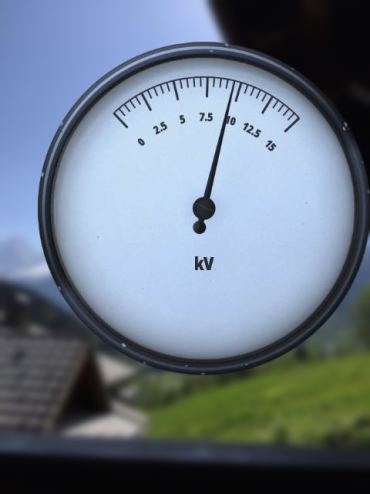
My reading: 9.5kV
